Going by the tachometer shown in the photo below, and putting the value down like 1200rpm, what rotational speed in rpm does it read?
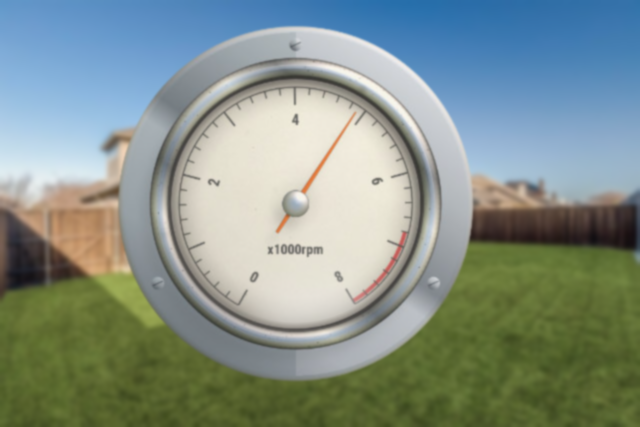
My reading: 4900rpm
